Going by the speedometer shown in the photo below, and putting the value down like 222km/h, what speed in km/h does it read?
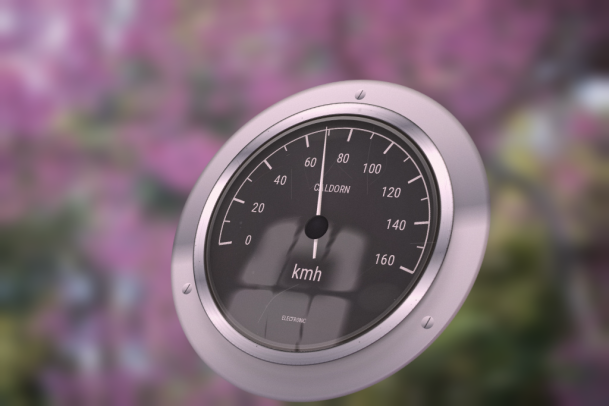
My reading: 70km/h
